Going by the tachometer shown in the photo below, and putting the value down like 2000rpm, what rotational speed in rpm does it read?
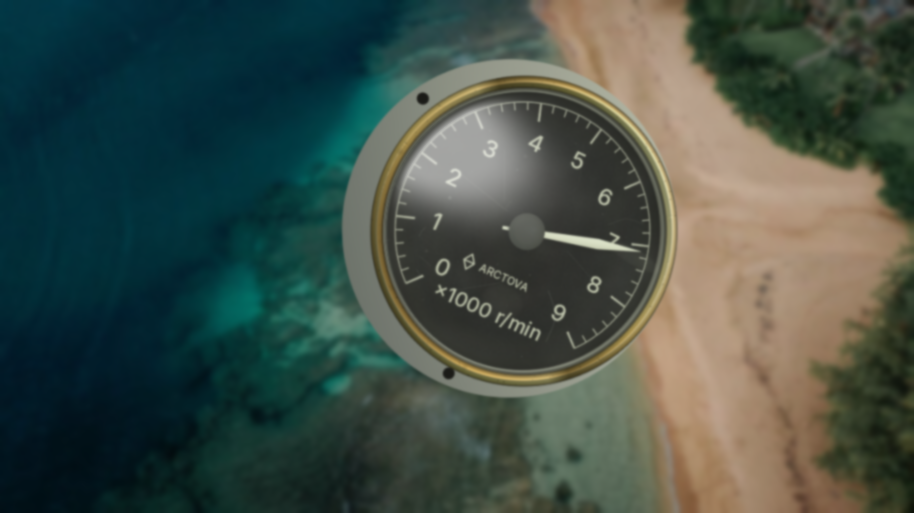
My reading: 7100rpm
